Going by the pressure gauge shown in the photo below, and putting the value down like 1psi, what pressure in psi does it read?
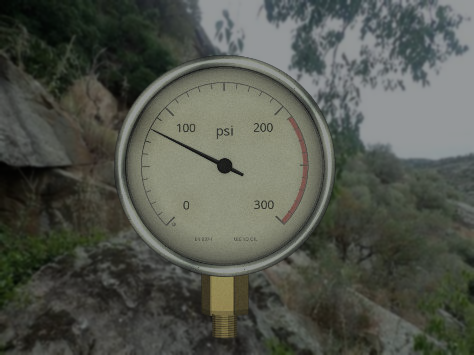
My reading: 80psi
